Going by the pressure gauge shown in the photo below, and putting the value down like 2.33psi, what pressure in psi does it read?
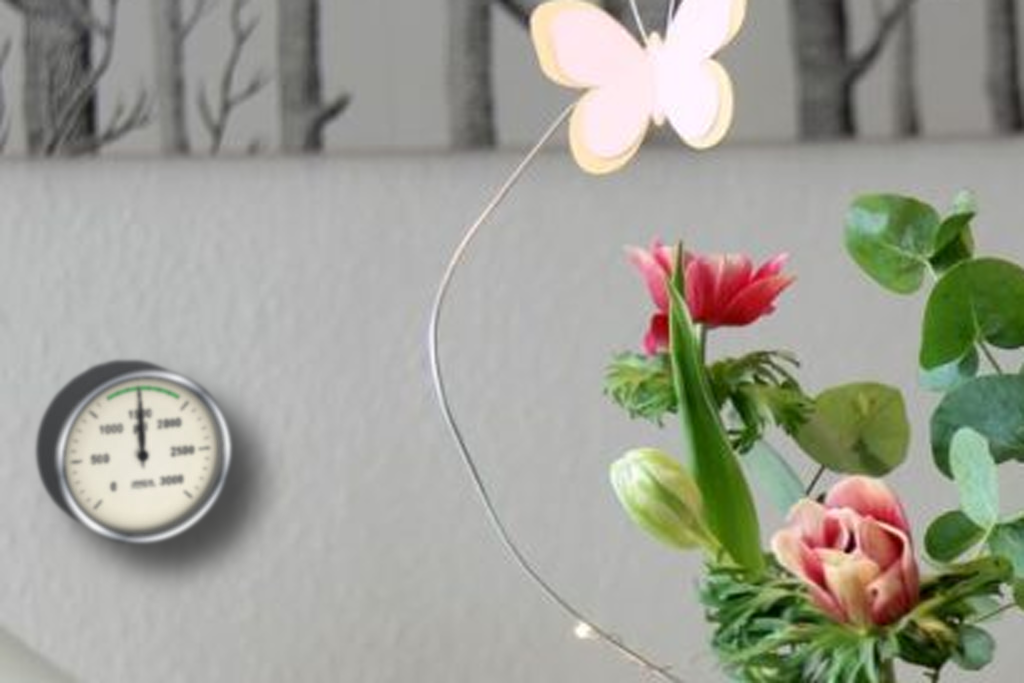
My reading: 1500psi
